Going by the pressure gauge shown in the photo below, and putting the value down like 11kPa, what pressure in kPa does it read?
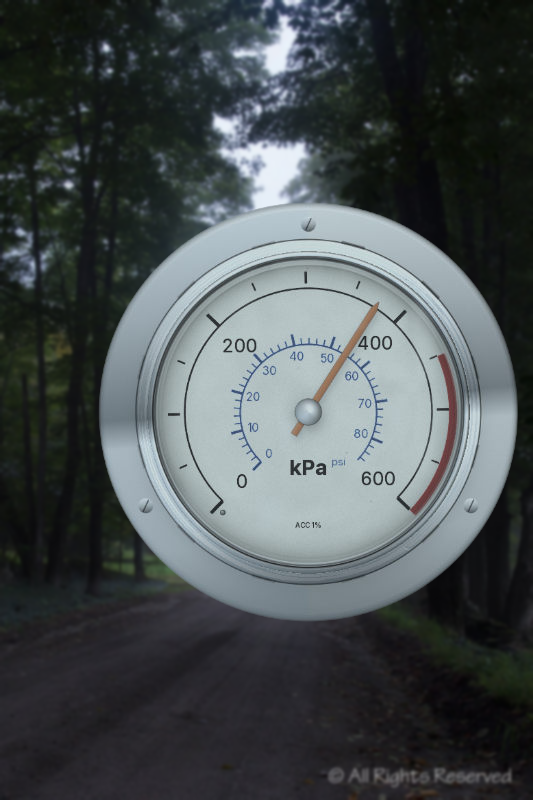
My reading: 375kPa
